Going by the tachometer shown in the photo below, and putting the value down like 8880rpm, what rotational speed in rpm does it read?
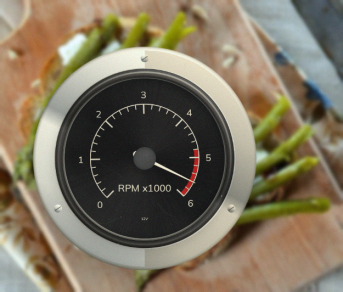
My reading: 5600rpm
